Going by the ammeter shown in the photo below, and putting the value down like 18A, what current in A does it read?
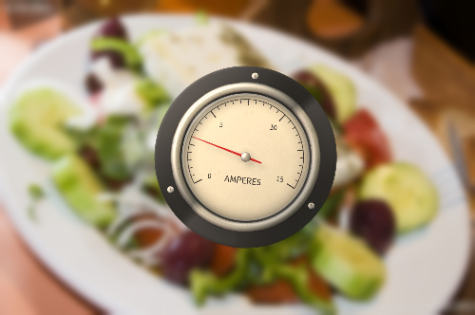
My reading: 3A
